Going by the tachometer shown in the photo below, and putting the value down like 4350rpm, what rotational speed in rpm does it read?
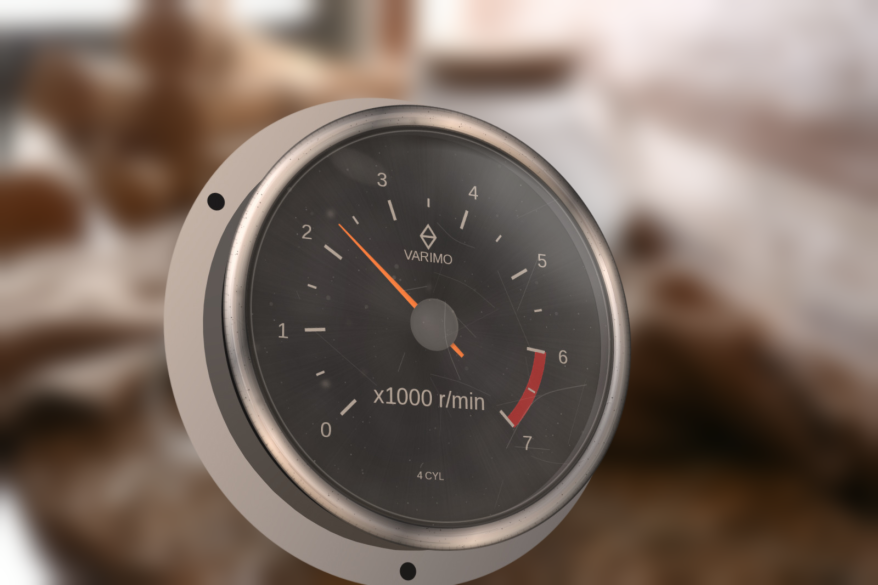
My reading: 2250rpm
